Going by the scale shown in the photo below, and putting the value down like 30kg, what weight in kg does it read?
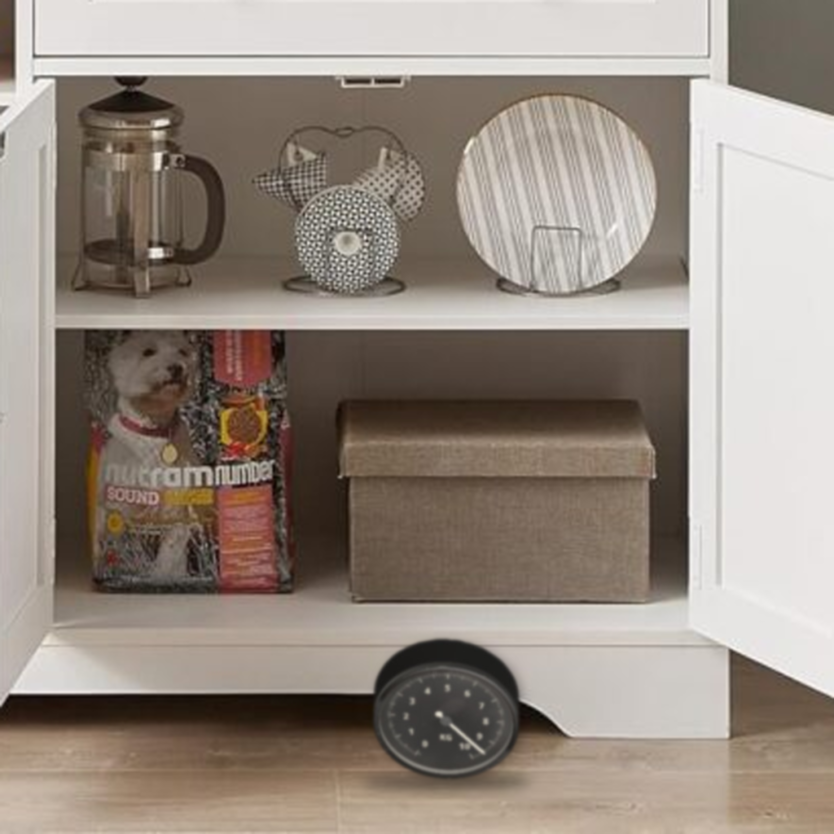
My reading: 9.5kg
